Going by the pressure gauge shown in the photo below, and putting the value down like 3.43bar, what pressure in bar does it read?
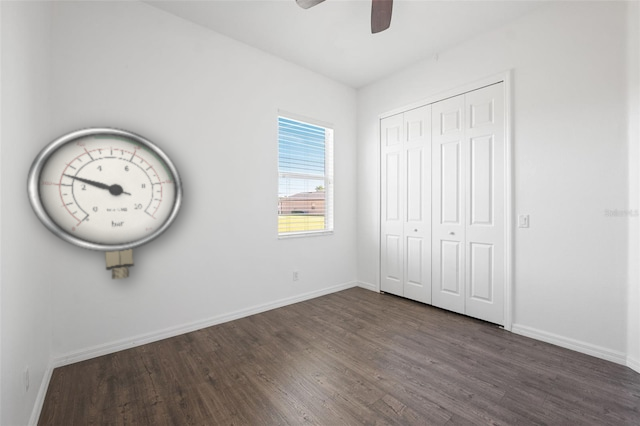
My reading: 2.5bar
